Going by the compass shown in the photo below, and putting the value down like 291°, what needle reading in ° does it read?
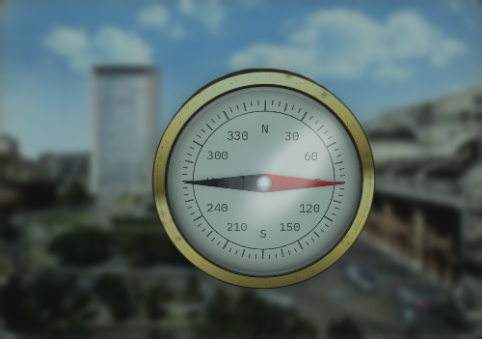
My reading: 90°
